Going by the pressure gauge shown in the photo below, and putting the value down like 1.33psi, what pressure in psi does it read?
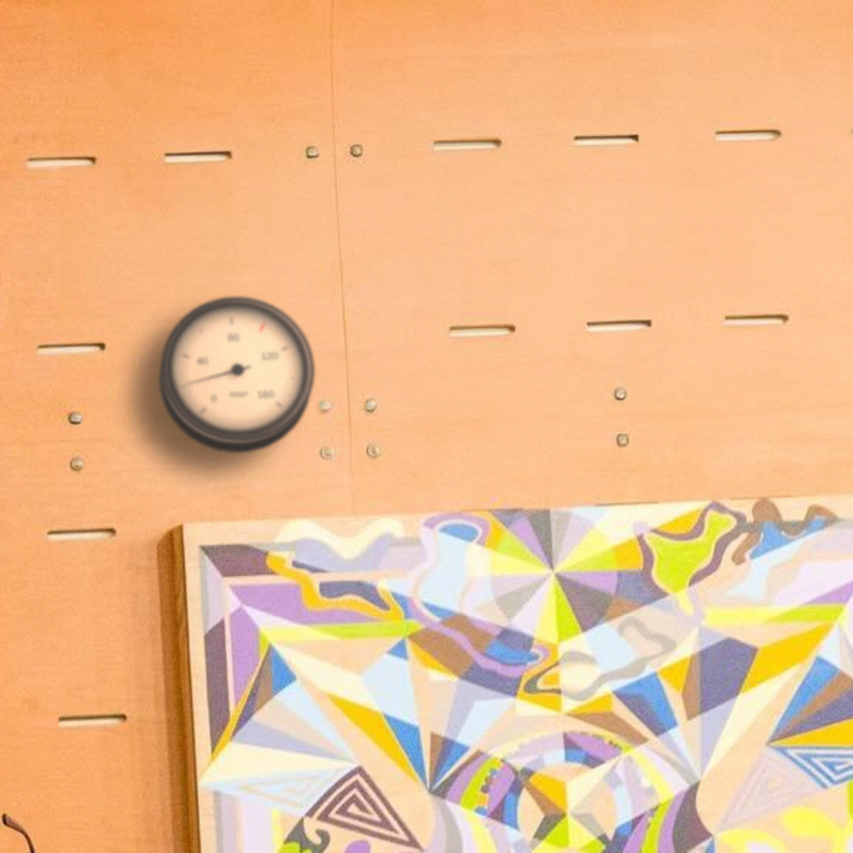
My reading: 20psi
